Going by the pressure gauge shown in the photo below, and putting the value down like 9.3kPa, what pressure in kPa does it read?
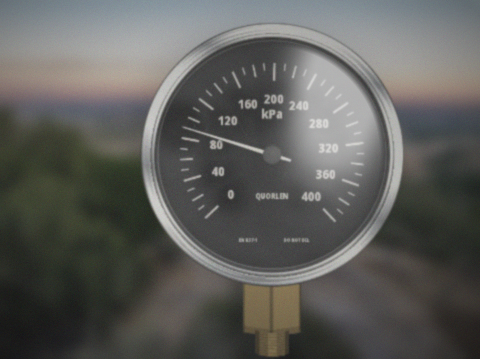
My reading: 90kPa
